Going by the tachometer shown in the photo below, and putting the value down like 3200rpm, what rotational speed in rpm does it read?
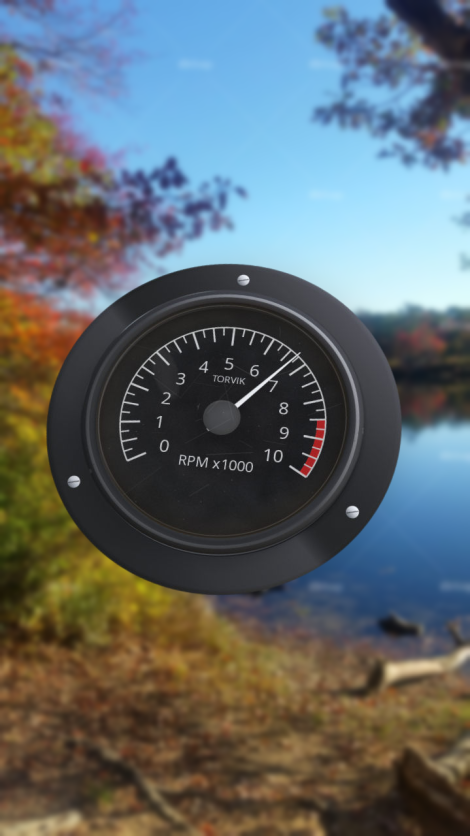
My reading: 6750rpm
